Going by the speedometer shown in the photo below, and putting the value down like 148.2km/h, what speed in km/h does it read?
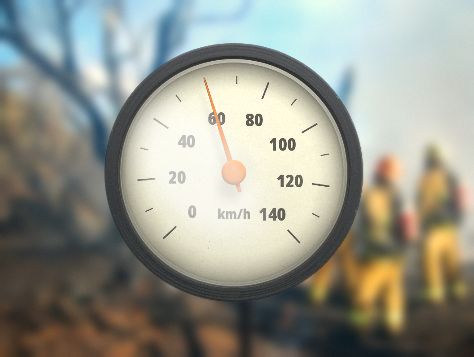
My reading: 60km/h
